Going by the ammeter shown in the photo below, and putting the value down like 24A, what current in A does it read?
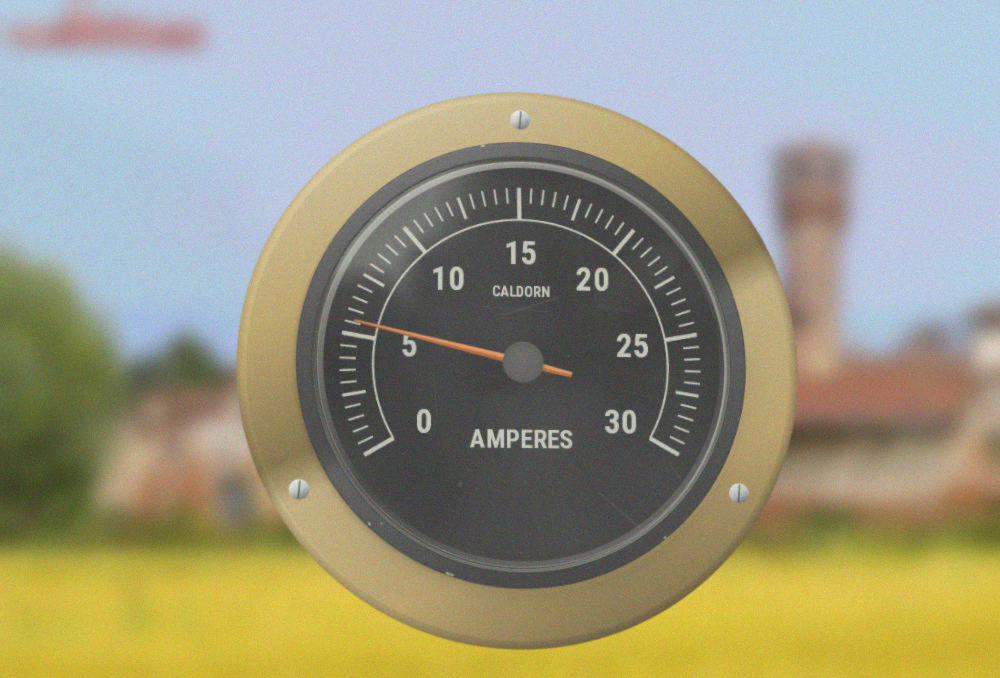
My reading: 5.5A
